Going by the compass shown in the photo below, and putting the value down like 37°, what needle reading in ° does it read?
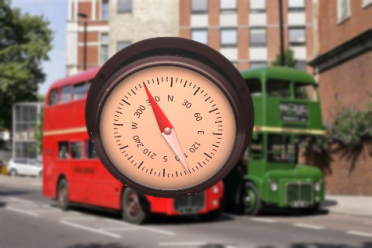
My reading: 330°
